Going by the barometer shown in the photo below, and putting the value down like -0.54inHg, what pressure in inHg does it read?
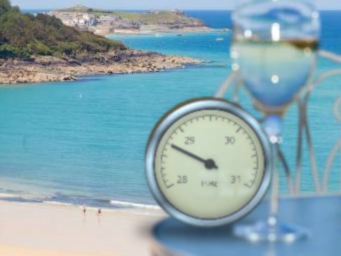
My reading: 28.7inHg
